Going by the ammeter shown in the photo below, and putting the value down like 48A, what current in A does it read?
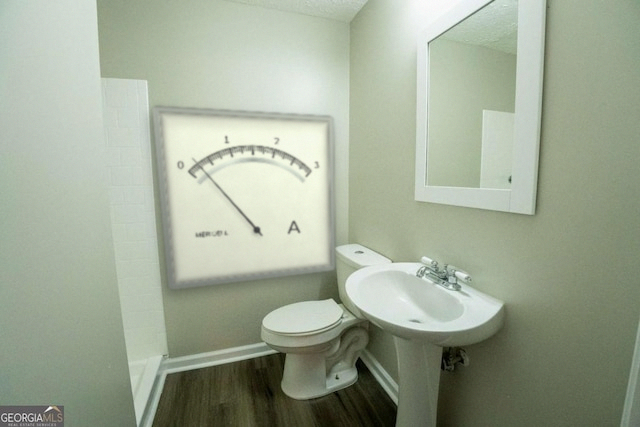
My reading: 0.25A
